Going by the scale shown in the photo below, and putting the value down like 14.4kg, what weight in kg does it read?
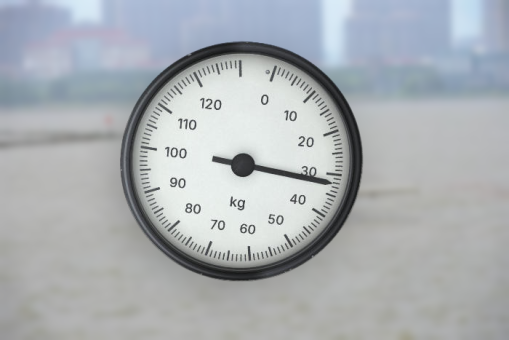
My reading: 32kg
